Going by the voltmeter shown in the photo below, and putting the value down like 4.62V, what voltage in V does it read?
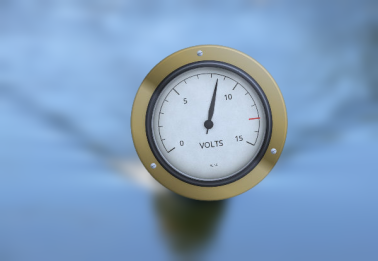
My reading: 8.5V
